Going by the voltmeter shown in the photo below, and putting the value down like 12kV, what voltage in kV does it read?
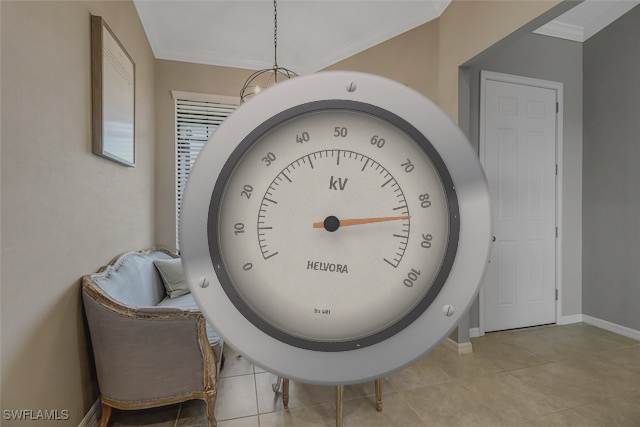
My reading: 84kV
